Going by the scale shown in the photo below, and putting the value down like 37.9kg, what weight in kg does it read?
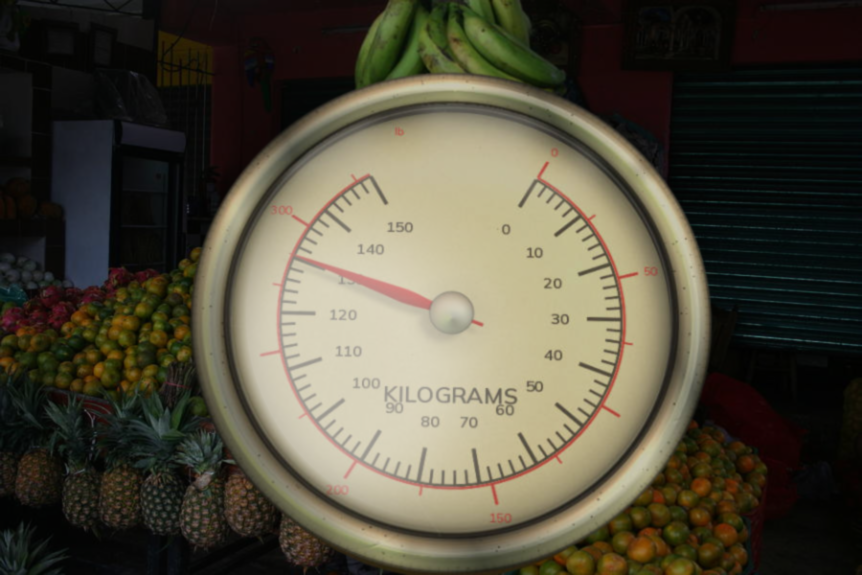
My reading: 130kg
